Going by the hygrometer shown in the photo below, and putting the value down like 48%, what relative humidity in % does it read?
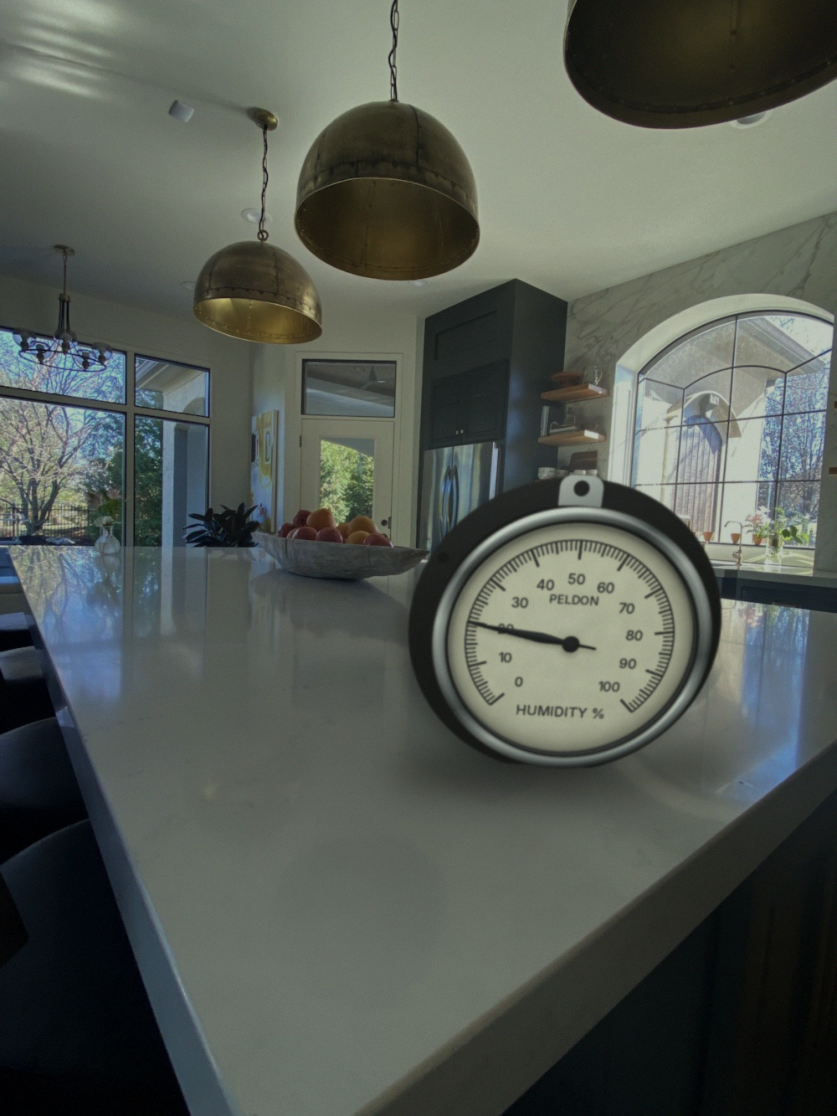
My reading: 20%
